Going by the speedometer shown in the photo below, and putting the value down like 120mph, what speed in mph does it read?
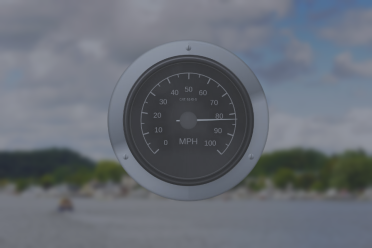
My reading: 82.5mph
